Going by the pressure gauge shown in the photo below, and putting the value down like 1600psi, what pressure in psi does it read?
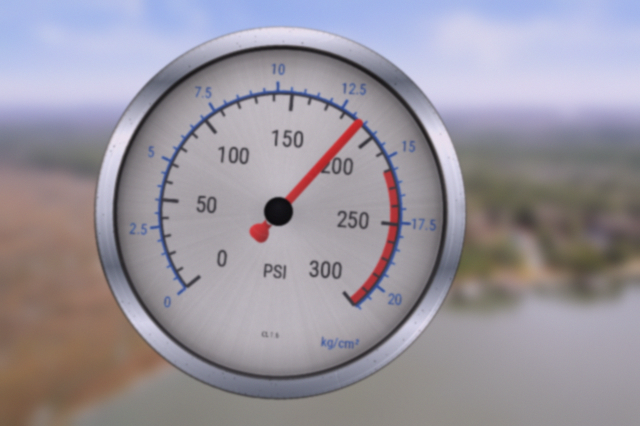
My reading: 190psi
